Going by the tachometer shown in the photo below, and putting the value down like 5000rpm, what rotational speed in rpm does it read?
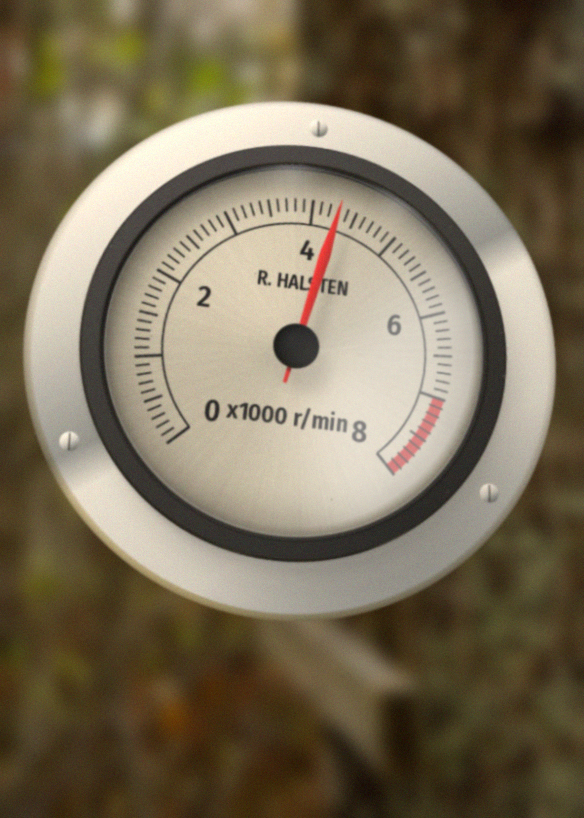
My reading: 4300rpm
